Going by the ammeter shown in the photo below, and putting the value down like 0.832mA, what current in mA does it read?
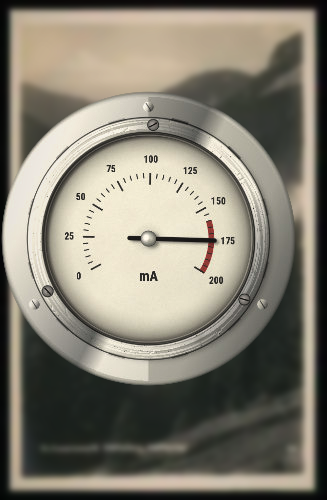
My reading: 175mA
